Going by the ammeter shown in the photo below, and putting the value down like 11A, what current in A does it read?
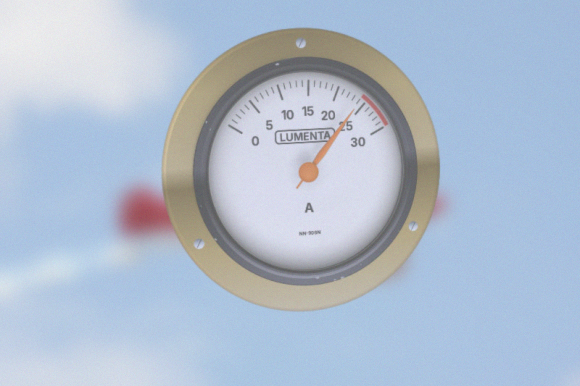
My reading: 24A
